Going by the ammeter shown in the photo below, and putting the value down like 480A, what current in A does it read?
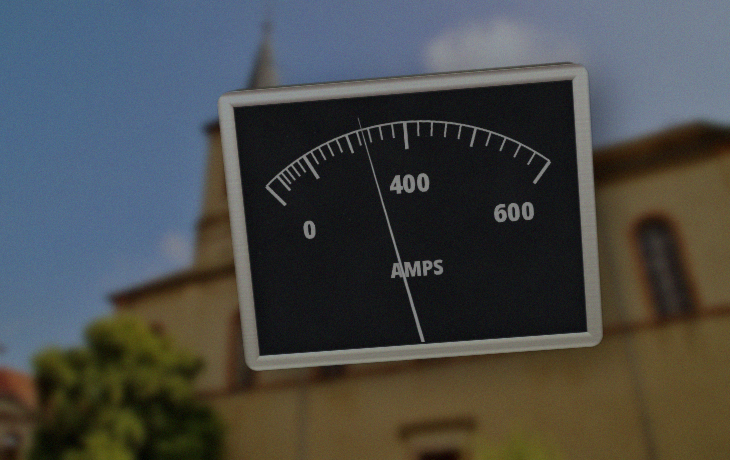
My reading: 330A
